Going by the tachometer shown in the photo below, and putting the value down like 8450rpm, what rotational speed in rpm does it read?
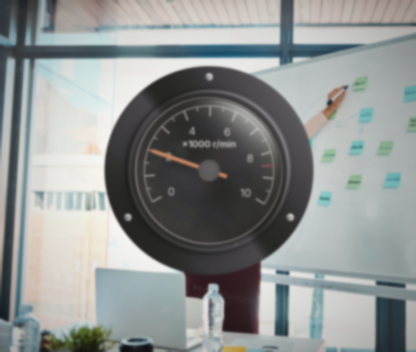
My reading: 2000rpm
